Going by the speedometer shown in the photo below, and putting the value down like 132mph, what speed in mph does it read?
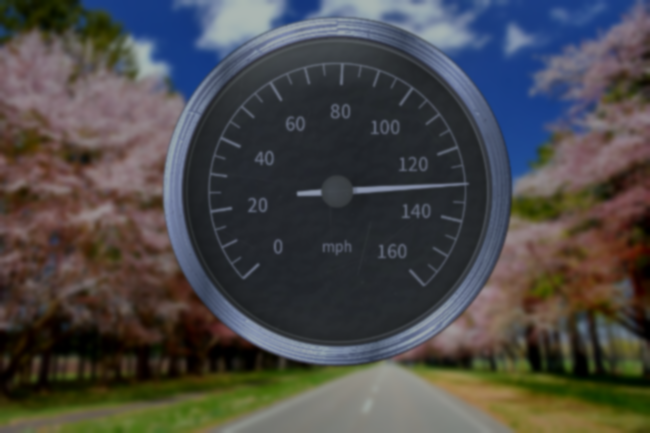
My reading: 130mph
